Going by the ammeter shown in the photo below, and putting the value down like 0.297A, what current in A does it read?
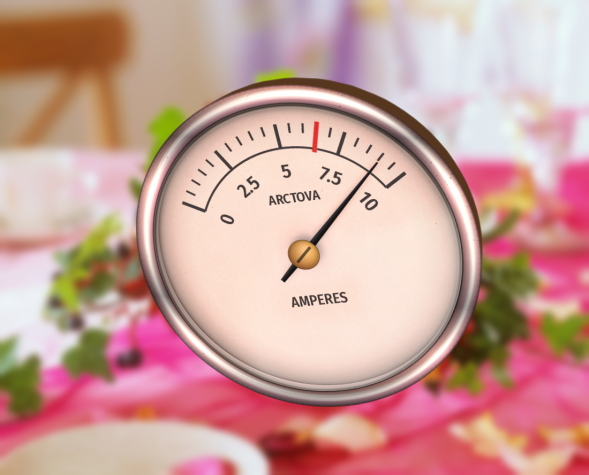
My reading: 9A
